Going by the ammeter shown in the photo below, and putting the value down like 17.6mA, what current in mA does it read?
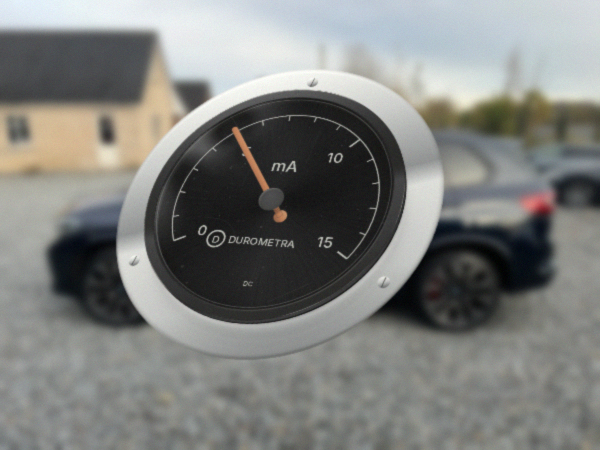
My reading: 5mA
